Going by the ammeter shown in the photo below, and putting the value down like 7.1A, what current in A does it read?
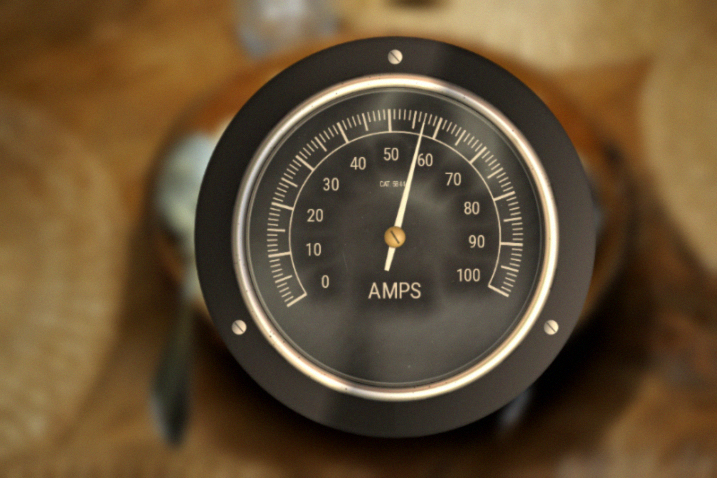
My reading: 57A
